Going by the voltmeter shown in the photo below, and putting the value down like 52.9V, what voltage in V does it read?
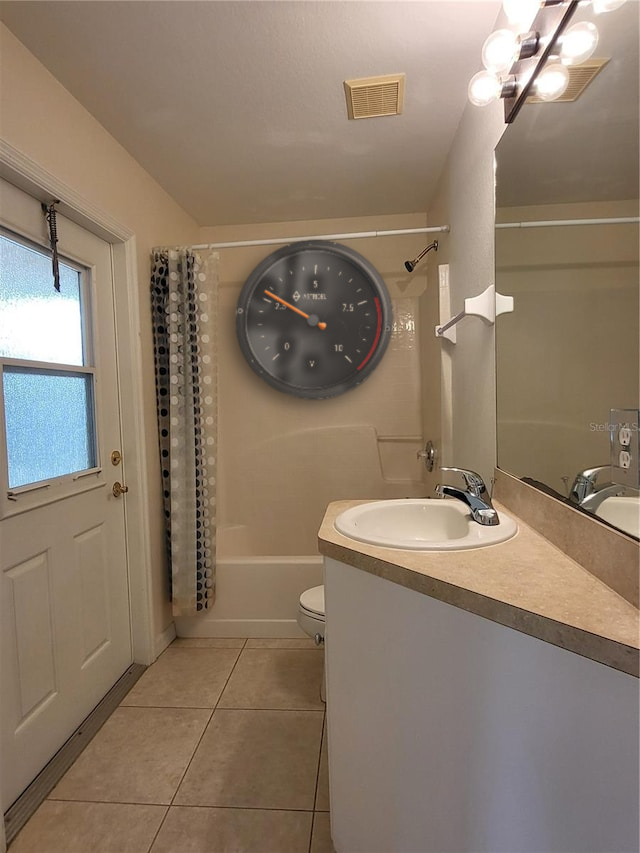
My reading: 2.75V
